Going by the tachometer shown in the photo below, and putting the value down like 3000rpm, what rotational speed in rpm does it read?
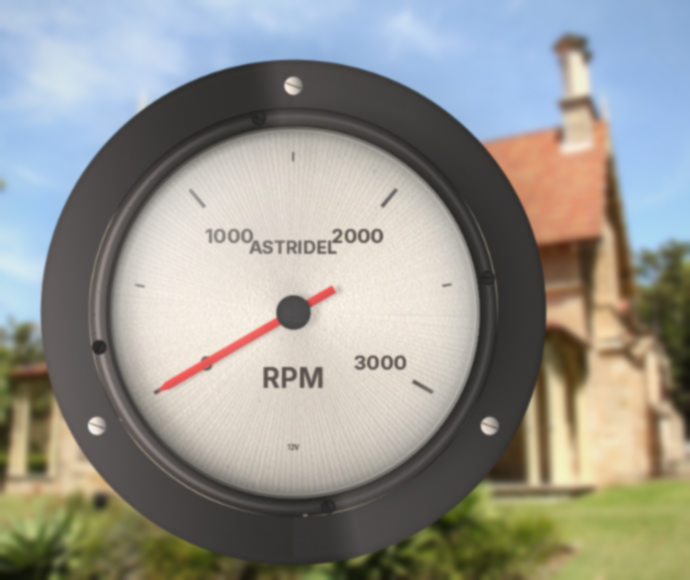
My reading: 0rpm
